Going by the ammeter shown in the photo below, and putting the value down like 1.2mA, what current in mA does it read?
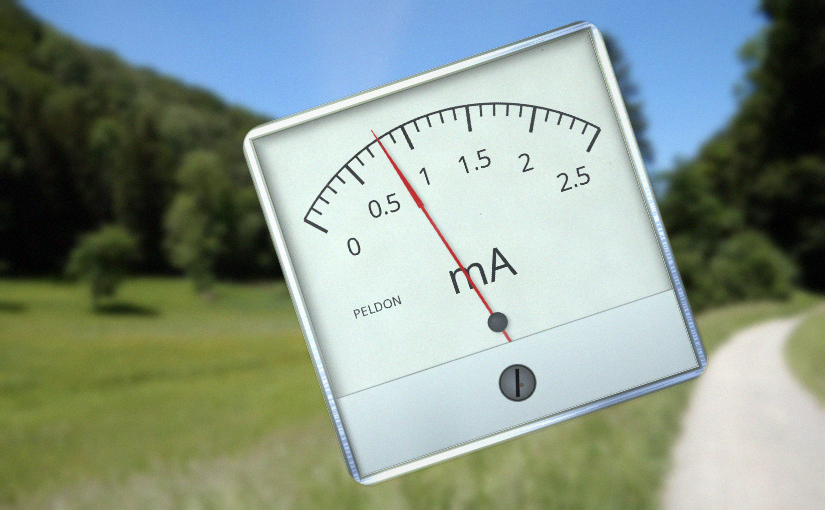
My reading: 0.8mA
